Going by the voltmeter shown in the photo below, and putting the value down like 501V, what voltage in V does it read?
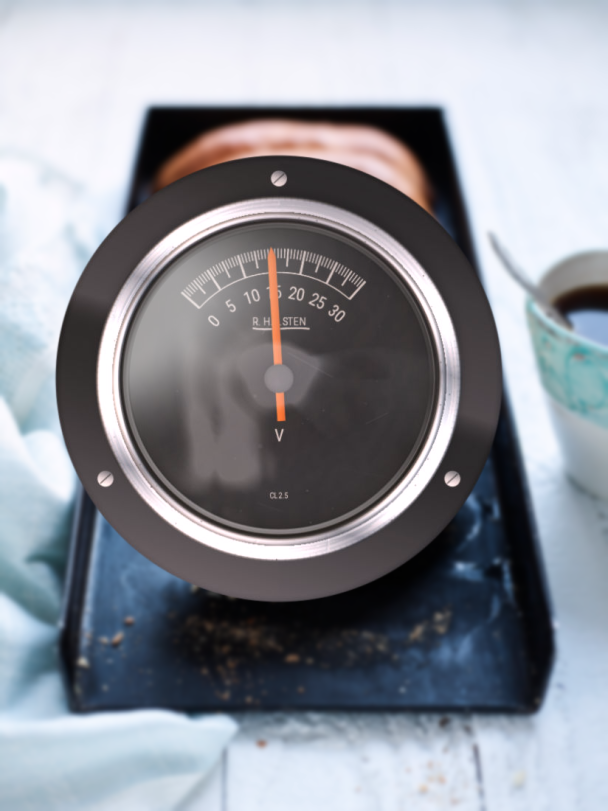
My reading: 15V
